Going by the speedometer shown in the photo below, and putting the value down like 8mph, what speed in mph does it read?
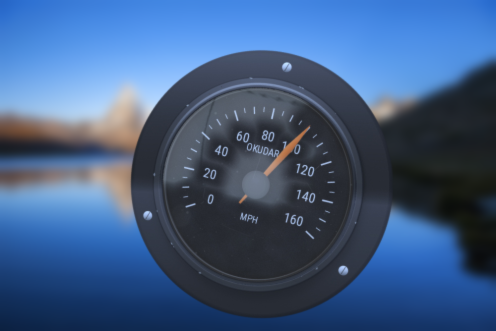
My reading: 100mph
